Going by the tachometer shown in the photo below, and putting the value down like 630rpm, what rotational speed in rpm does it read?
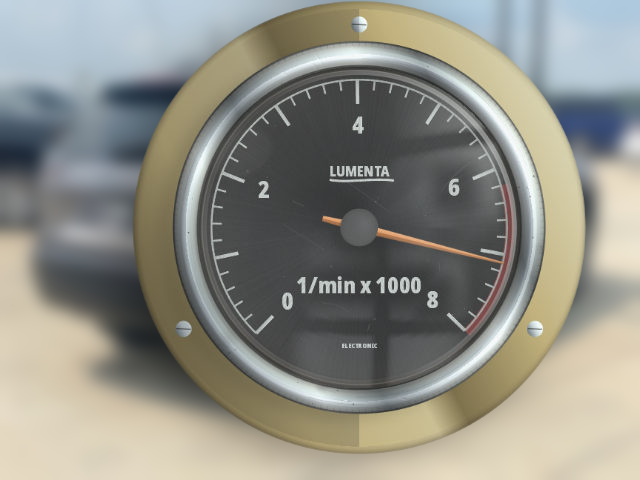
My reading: 7100rpm
